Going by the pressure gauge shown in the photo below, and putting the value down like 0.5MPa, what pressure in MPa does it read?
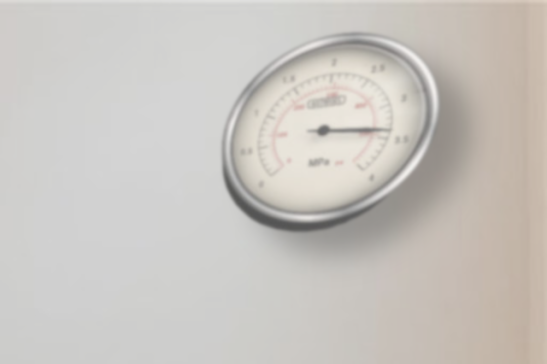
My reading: 3.4MPa
